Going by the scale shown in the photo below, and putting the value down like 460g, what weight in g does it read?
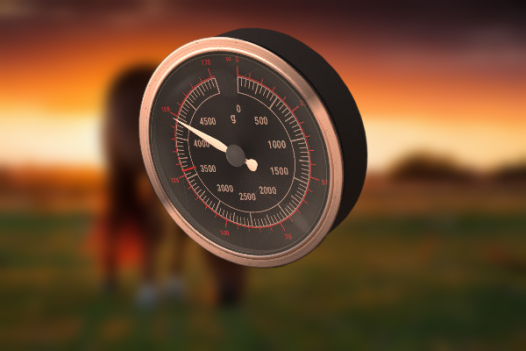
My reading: 4250g
